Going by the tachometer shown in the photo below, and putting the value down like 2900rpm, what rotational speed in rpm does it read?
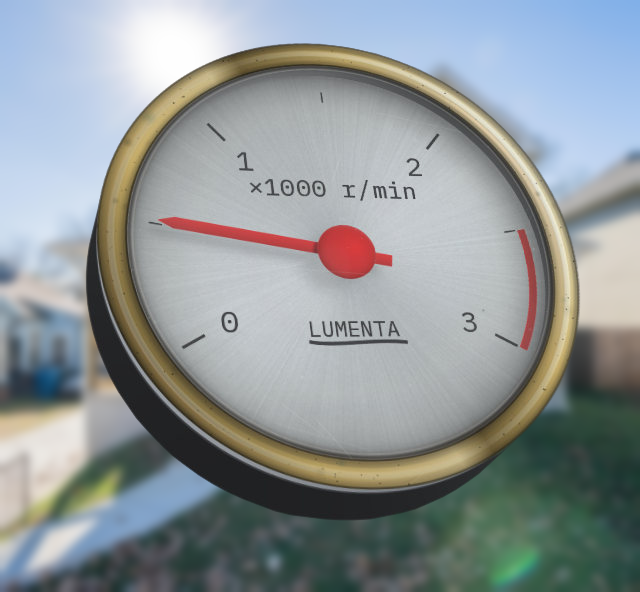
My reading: 500rpm
